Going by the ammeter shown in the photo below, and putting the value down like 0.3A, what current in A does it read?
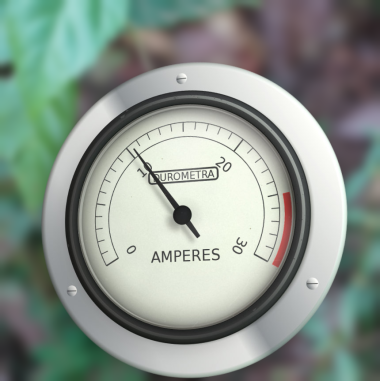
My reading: 10.5A
